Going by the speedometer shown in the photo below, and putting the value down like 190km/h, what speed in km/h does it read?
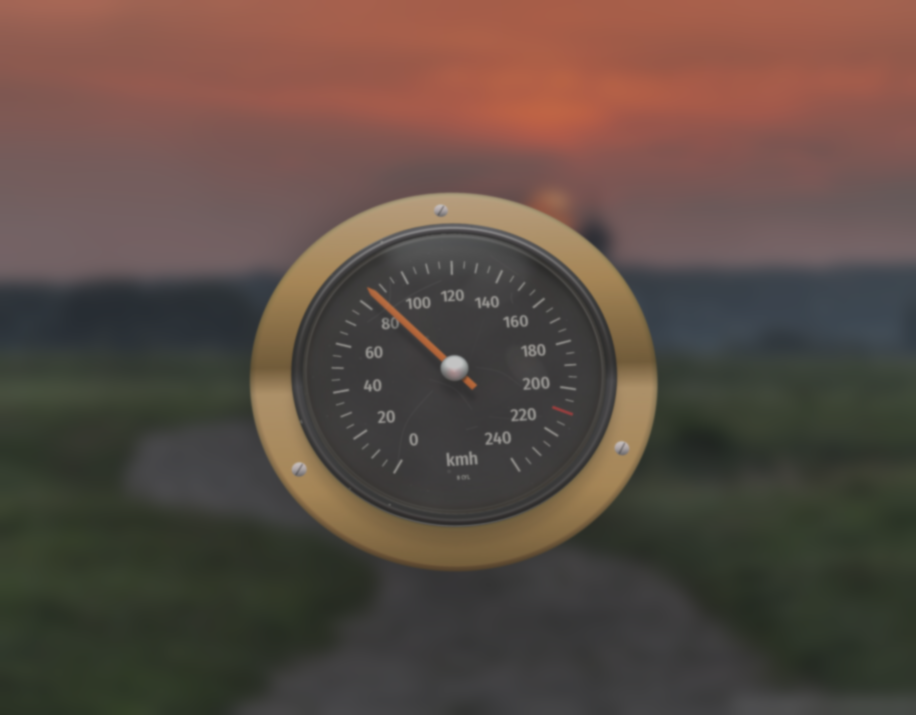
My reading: 85km/h
